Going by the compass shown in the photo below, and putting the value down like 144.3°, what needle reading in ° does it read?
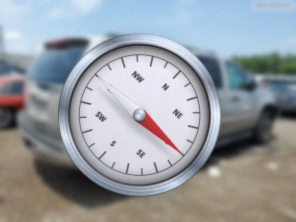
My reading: 90°
